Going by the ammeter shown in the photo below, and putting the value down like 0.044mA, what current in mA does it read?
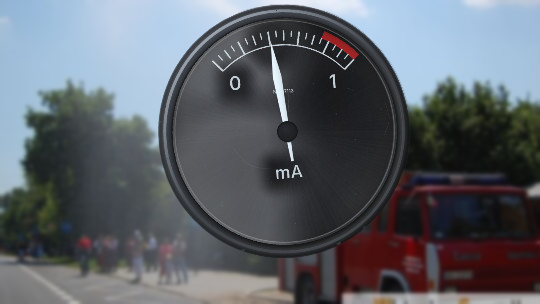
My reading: 0.4mA
